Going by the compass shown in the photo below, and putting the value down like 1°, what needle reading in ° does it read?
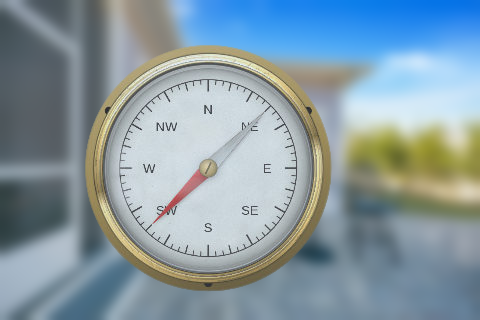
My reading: 225°
